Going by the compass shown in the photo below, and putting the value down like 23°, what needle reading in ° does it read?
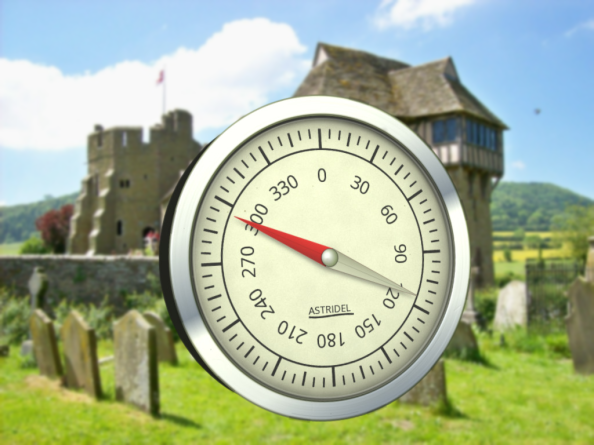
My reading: 295°
